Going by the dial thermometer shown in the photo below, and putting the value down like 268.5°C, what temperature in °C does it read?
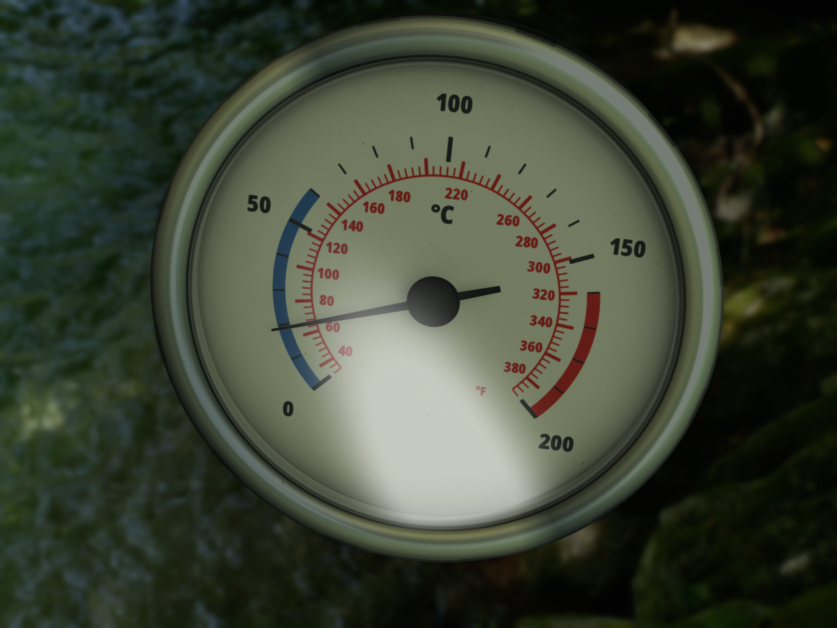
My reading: 20°C
